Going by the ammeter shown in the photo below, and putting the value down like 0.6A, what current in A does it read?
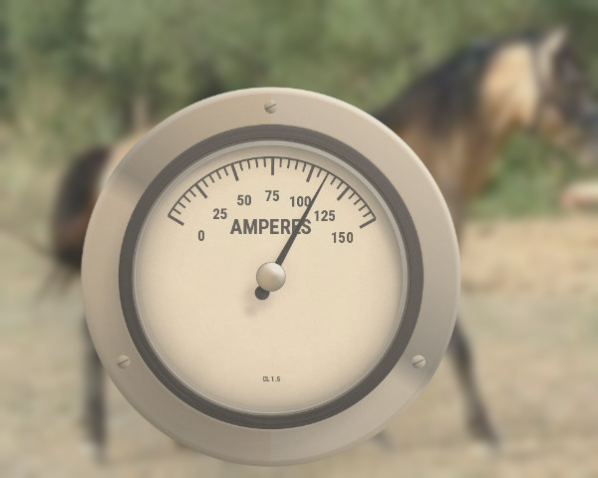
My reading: 110A
